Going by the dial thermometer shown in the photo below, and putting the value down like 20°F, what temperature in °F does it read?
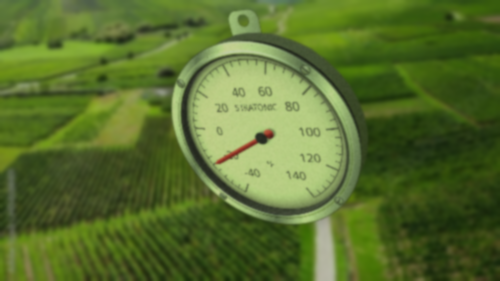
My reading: -20°F
